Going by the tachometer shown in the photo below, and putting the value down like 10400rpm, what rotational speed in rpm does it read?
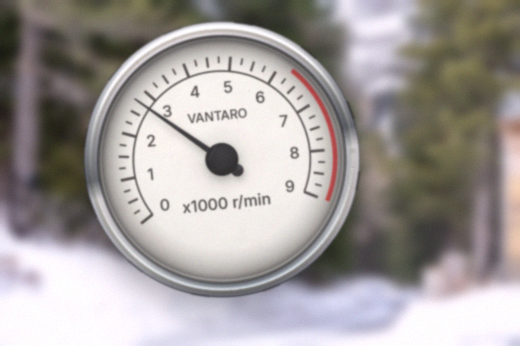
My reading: 2750rpm
